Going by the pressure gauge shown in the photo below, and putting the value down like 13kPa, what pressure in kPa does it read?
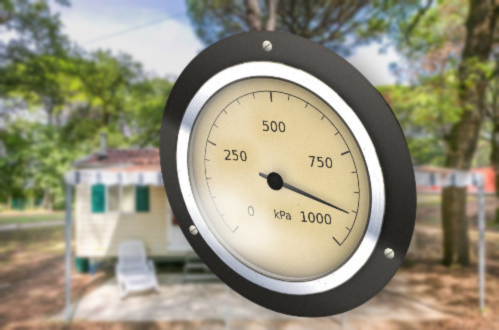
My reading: 900kPa
